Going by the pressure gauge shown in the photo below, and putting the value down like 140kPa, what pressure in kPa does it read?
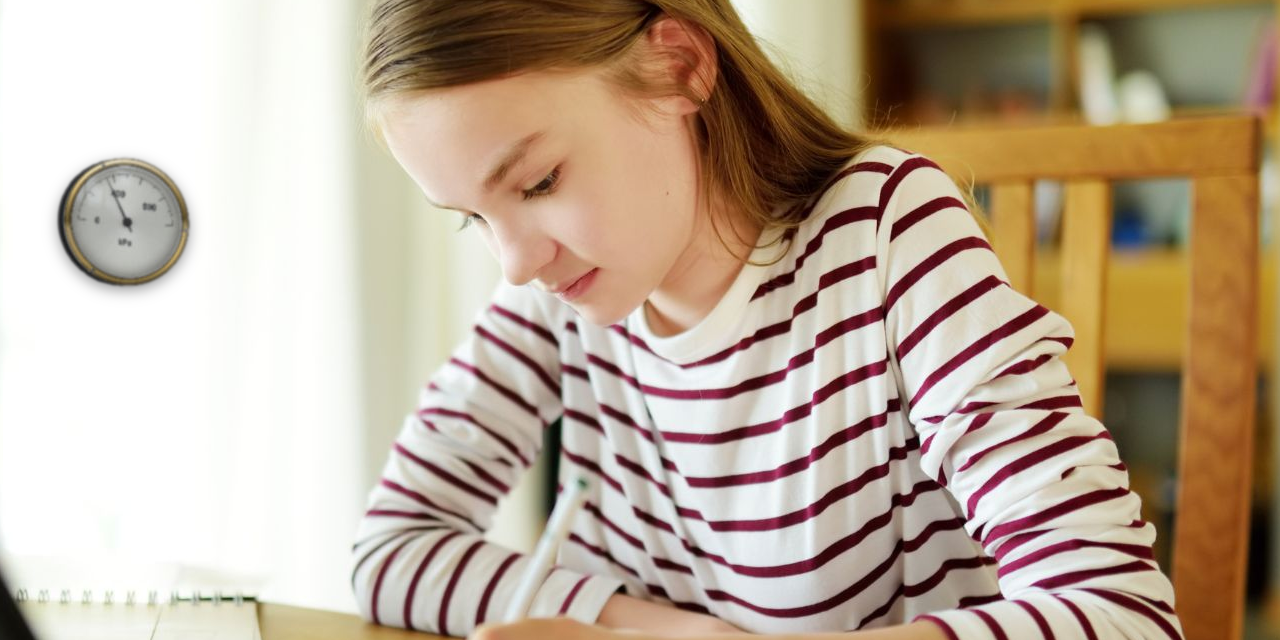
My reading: 350kPa
